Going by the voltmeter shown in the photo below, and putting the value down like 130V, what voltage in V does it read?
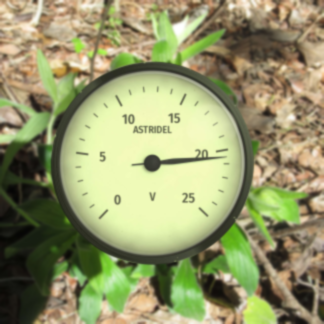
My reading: 20.5V
